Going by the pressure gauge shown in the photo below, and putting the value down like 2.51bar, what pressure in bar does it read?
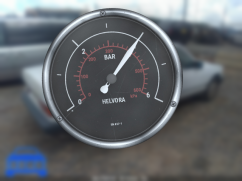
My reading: 4bar
